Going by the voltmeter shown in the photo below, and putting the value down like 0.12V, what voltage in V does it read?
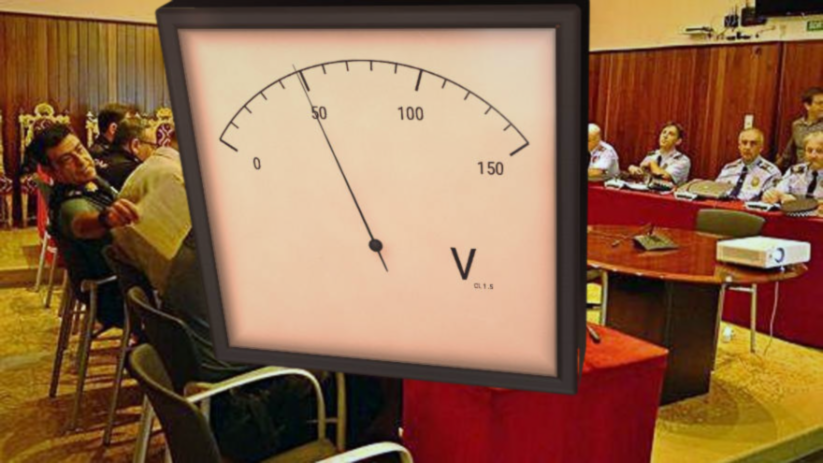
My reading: 50V
